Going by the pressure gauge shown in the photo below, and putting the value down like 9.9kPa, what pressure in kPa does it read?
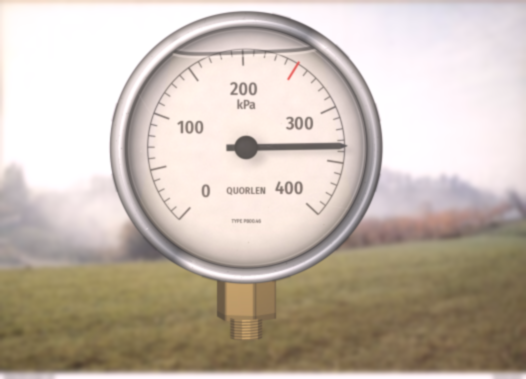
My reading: 335kPa
